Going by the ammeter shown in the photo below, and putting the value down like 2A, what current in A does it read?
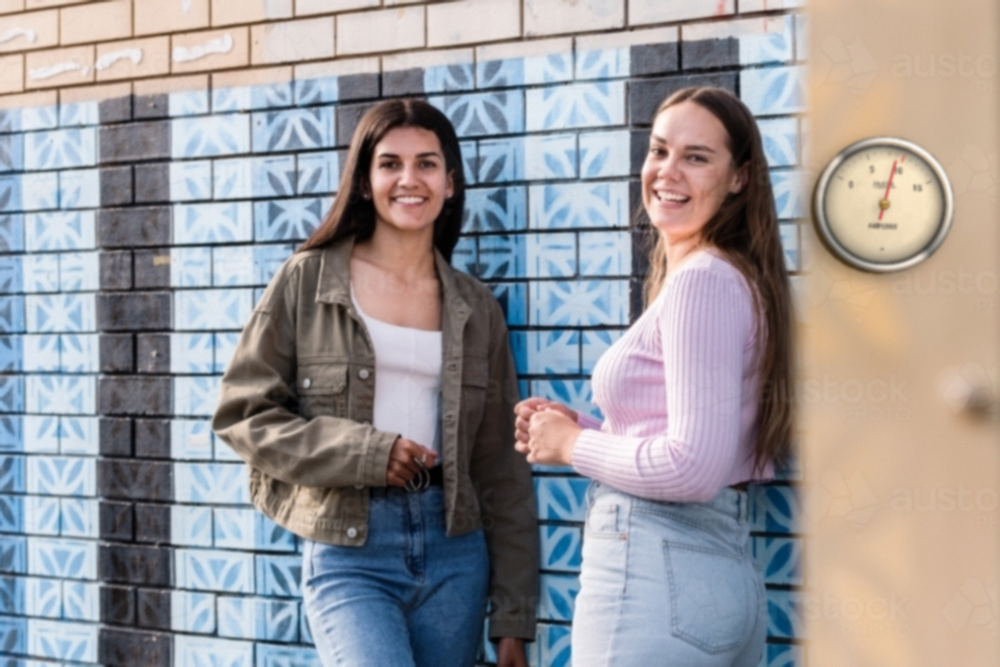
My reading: 9A
